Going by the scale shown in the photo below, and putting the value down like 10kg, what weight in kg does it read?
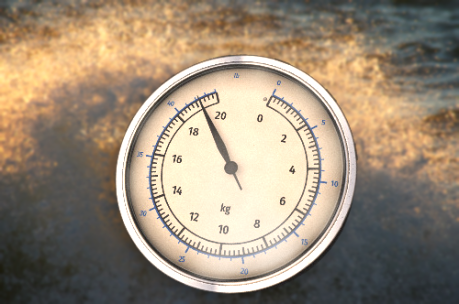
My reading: 19.2kg
